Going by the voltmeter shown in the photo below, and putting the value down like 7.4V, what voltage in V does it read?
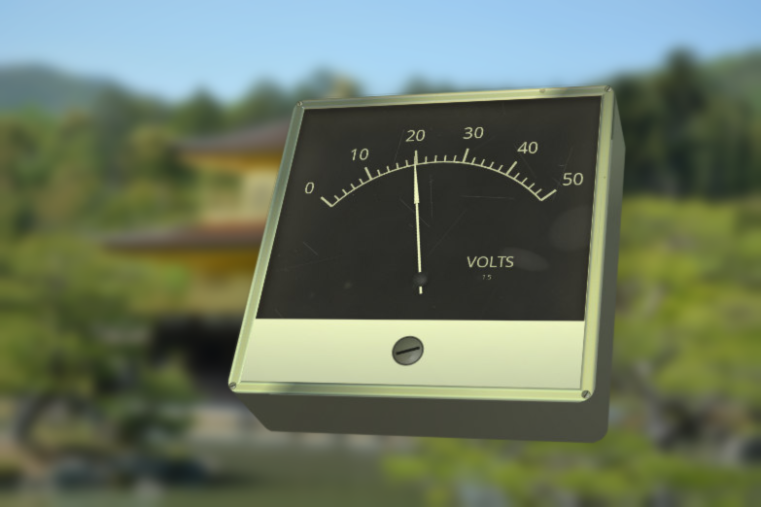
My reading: 20V
